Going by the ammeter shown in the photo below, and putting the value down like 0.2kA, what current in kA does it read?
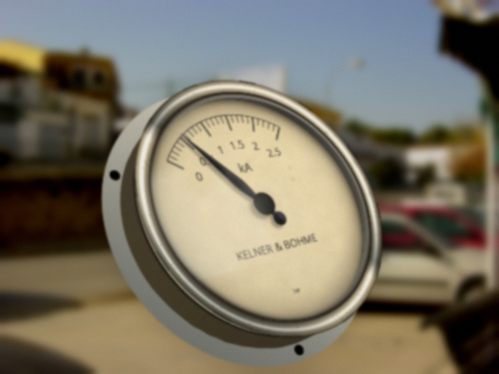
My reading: 0.5kA
